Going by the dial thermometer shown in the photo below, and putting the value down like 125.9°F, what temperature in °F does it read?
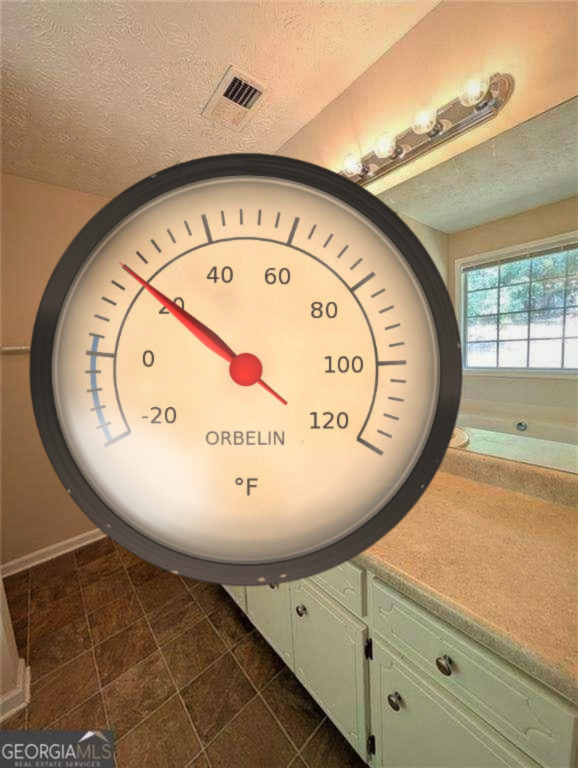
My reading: 20°F
